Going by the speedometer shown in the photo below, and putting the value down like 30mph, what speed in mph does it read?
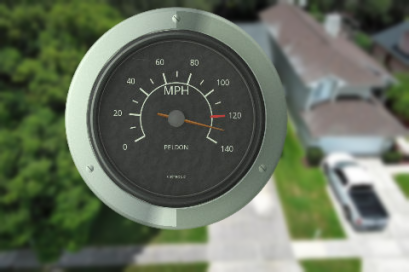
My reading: 130mph
